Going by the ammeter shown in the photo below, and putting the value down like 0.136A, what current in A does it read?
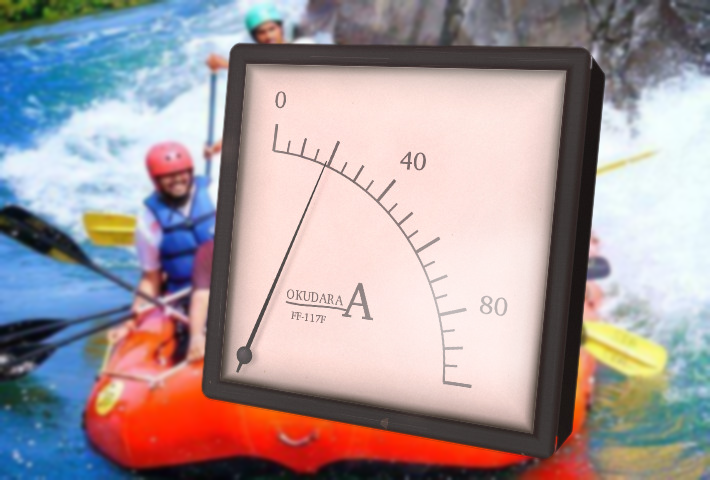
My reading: 20A
